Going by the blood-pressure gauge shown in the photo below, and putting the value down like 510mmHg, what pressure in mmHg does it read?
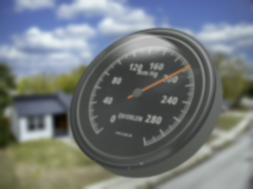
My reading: 200mmHg
